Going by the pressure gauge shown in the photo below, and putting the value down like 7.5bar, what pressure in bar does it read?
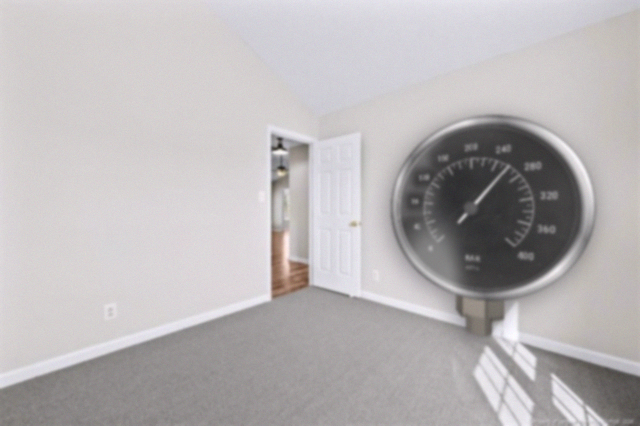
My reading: 260bar
